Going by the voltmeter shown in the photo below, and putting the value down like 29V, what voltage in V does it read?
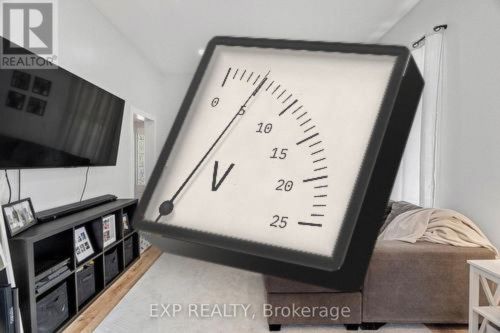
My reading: 5V
